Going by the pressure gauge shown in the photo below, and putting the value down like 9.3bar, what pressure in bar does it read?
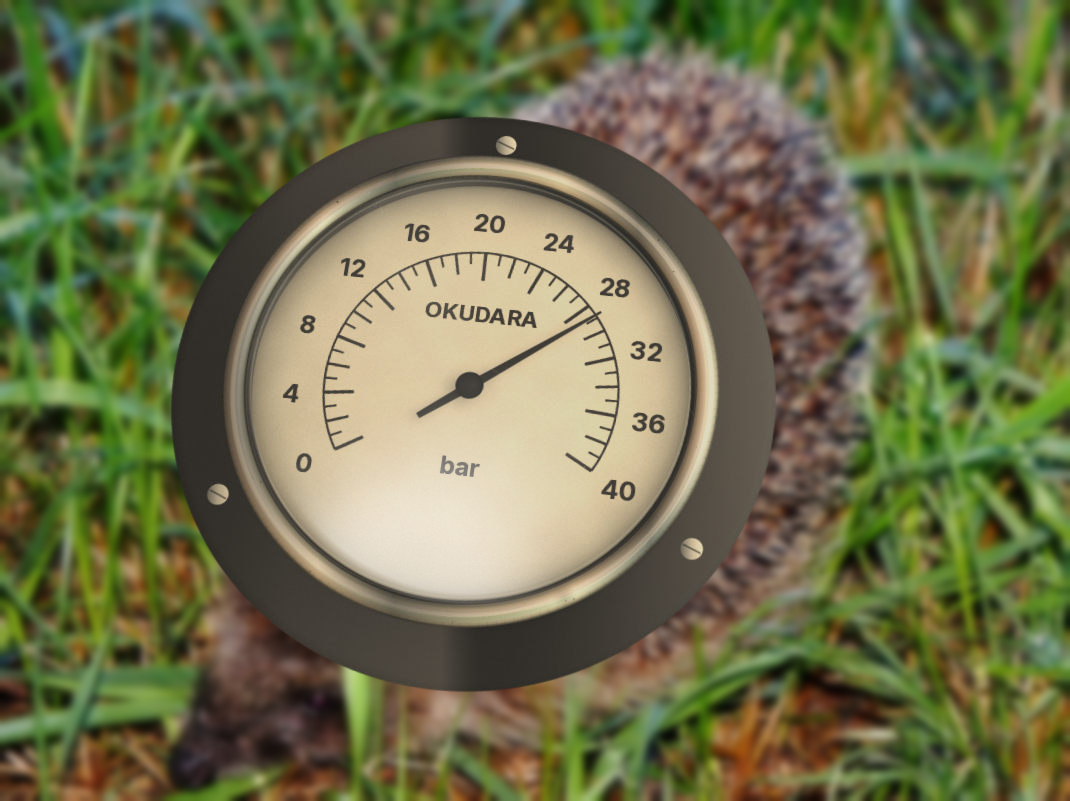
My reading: 29bar
